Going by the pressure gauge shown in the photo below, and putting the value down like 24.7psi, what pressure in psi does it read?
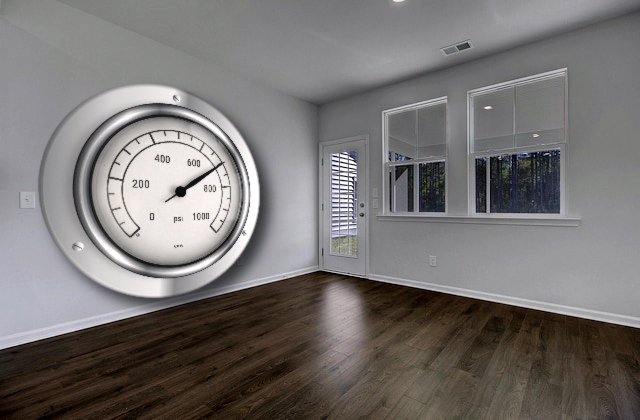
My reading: 700psi
